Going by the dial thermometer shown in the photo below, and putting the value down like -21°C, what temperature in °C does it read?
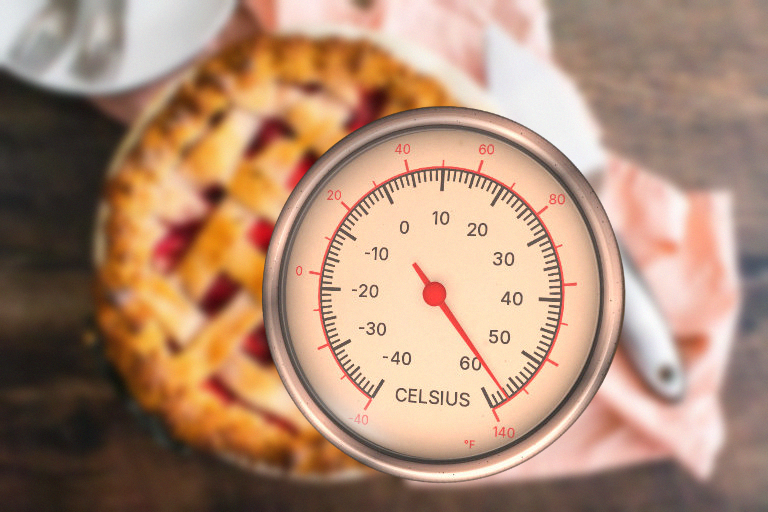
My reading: 57°C
